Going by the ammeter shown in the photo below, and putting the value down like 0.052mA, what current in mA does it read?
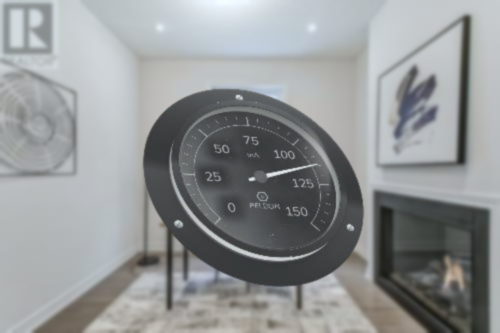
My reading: 115mA
